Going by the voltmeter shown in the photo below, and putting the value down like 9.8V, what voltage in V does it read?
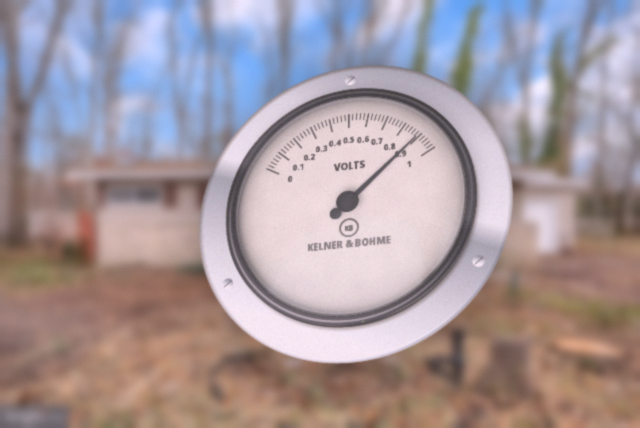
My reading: 0.9V
